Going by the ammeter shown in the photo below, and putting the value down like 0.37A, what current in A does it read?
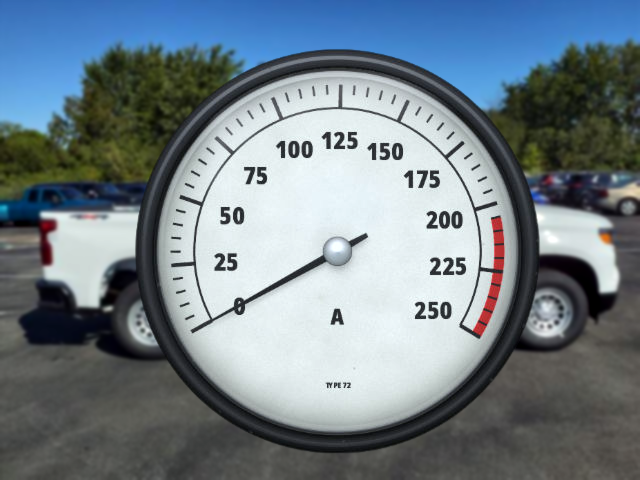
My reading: 0A
